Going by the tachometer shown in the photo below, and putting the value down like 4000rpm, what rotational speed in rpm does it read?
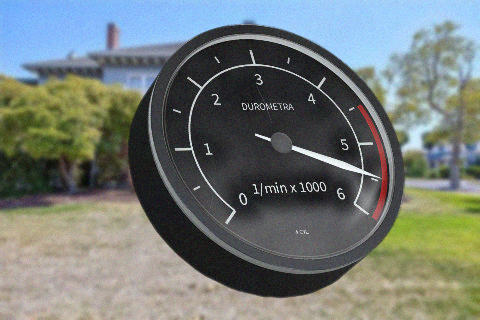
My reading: 5500rpm
